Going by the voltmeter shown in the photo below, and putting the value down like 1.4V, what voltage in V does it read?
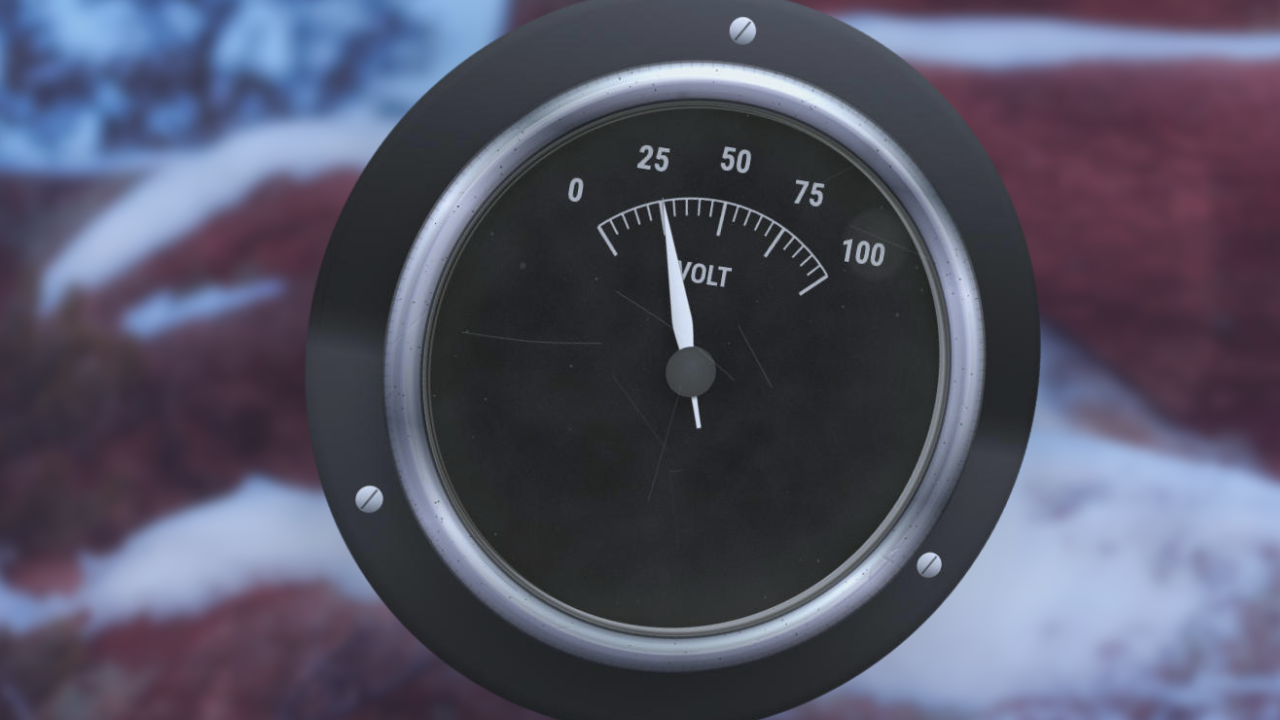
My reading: 25V
